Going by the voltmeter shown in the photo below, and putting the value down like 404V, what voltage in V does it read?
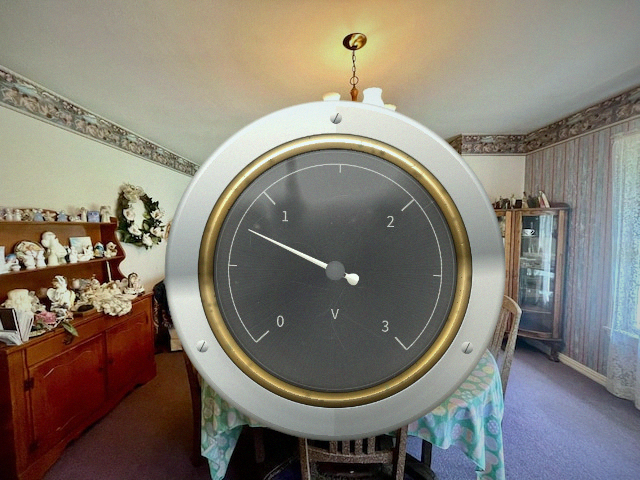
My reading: 0.75V
